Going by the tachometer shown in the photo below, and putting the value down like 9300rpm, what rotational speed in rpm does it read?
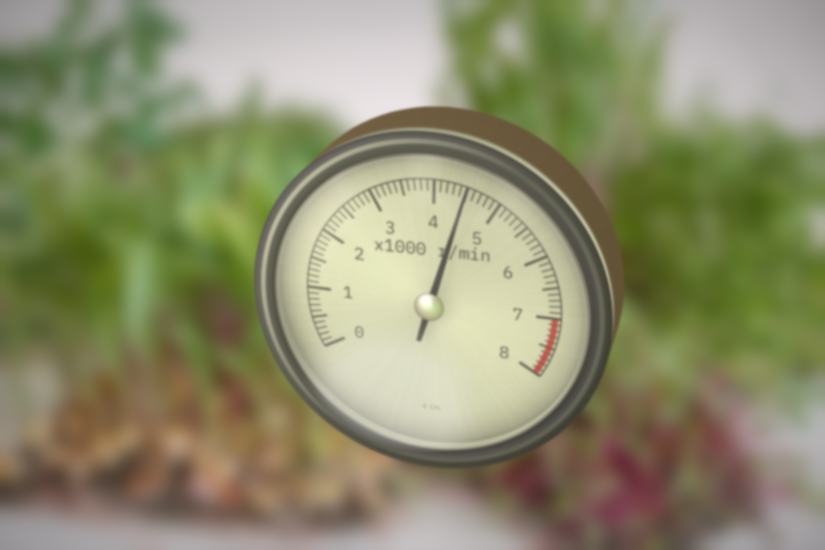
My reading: 4500rpm
